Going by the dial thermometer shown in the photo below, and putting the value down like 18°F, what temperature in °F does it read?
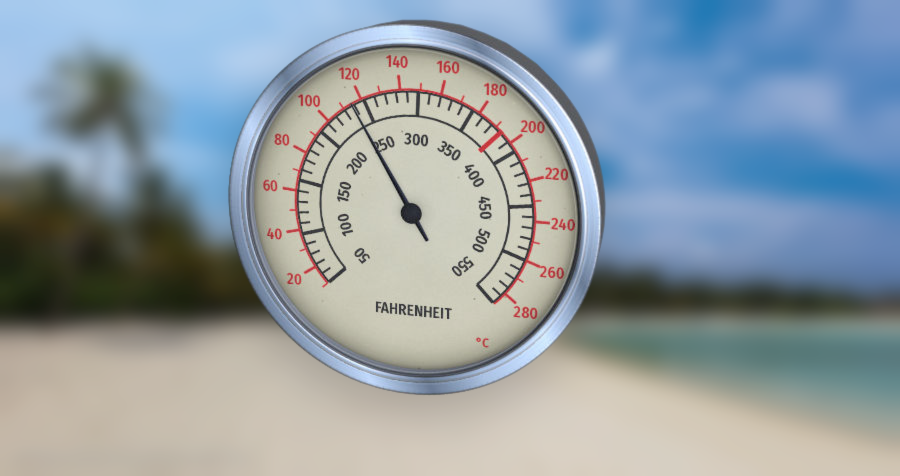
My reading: 240°F
